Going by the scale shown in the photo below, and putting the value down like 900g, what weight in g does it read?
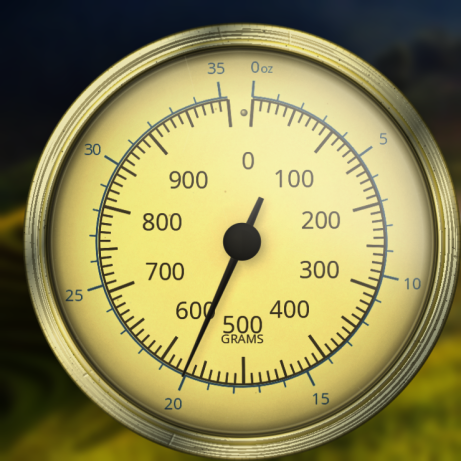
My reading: 570g
